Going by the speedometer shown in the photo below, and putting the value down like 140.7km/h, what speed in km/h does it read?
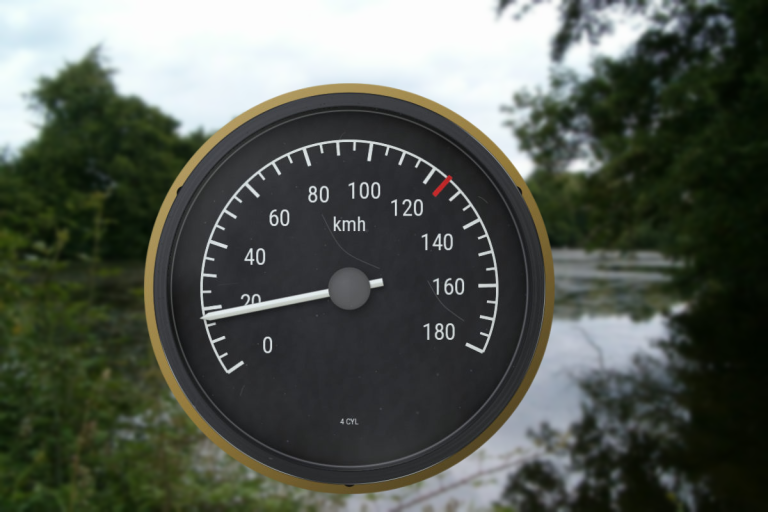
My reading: 17.5km/h
